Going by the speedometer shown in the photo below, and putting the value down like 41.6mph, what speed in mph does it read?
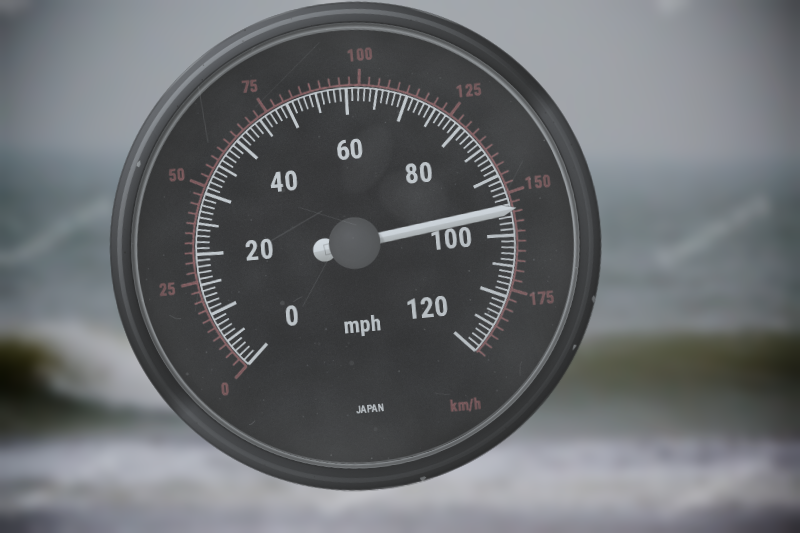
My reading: 96mph
